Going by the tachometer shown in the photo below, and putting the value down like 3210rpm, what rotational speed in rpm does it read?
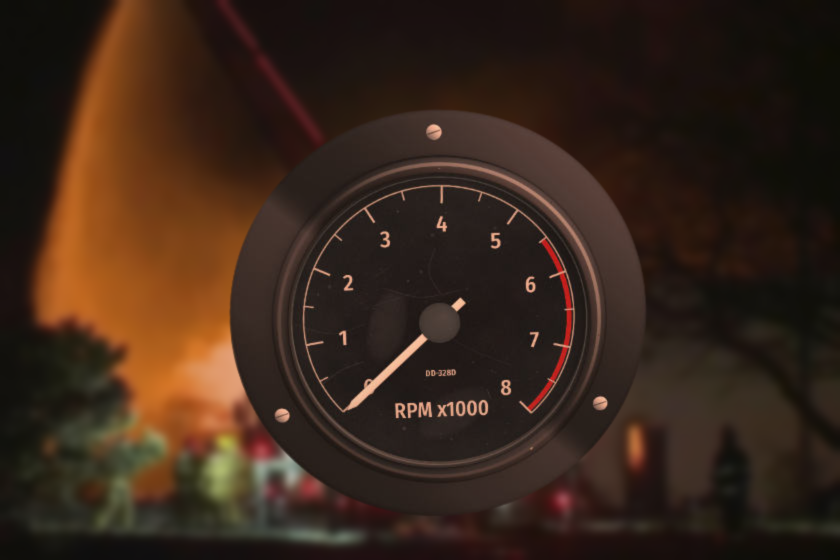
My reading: 0rpm
